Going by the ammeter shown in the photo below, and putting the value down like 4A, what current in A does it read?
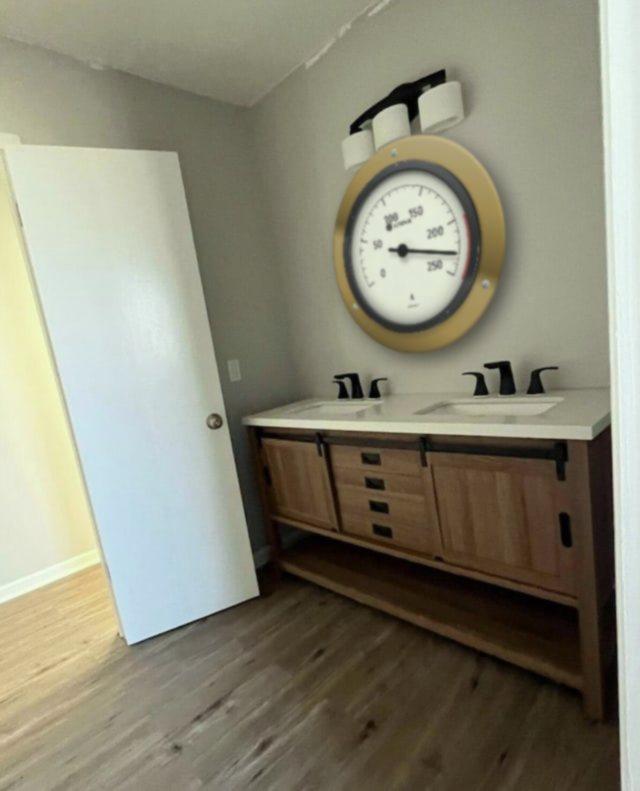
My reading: 230A
